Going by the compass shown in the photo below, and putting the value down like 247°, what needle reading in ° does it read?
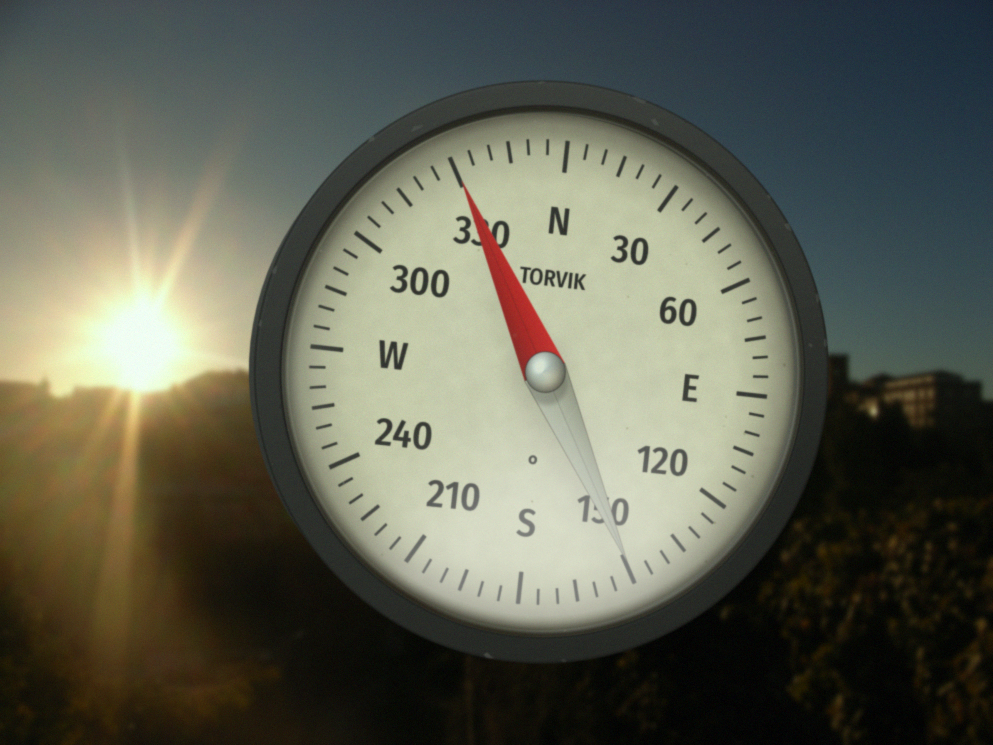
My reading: 330°
